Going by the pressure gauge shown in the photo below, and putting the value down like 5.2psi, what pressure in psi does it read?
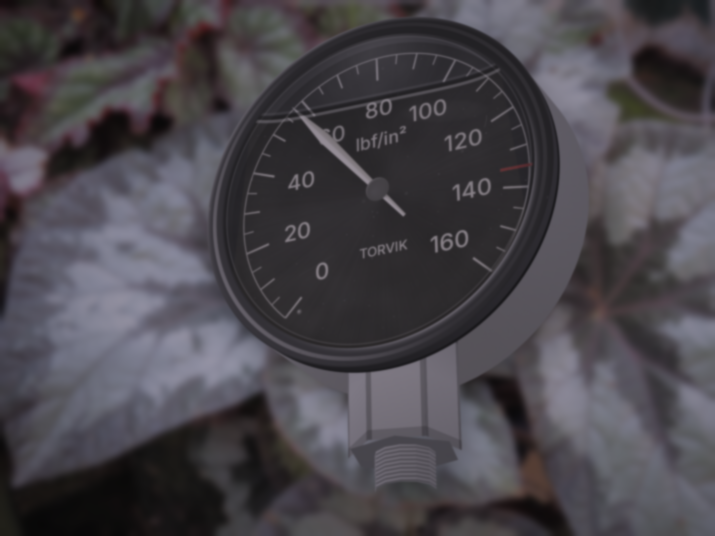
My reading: 57.5psi
